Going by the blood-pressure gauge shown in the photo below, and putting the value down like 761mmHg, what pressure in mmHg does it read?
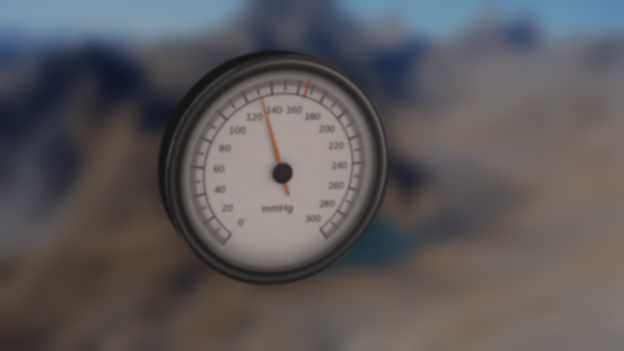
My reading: 130mmHg
